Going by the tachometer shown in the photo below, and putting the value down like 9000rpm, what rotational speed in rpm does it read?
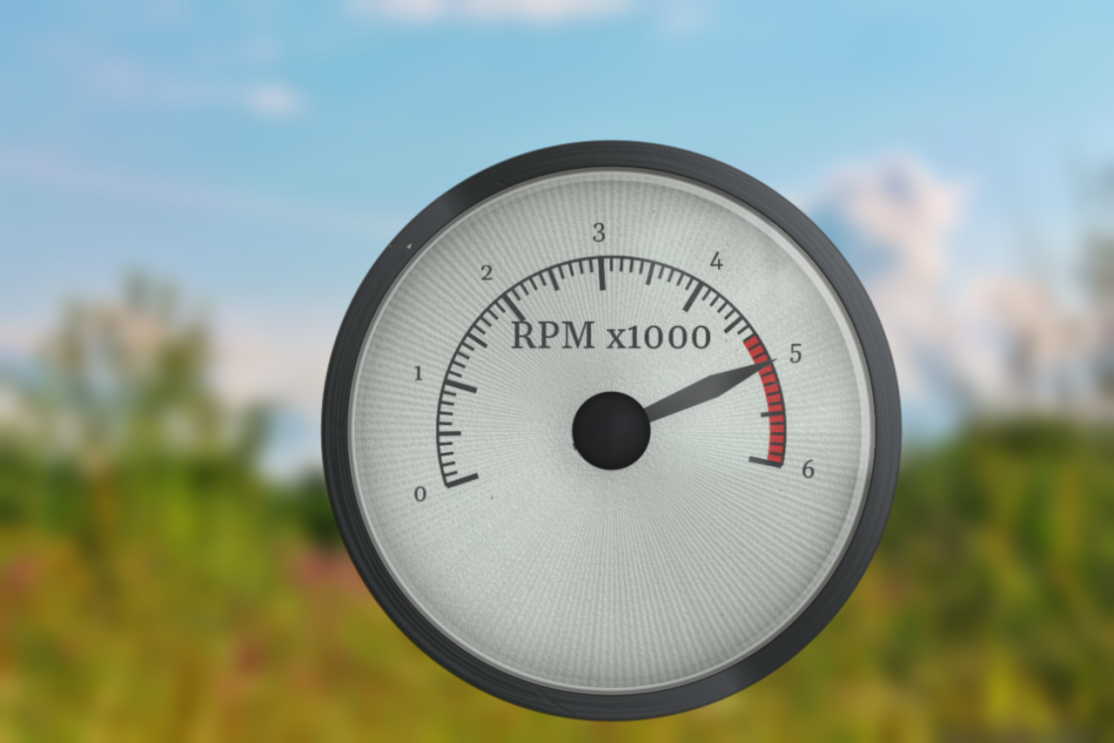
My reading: 5000rpm
